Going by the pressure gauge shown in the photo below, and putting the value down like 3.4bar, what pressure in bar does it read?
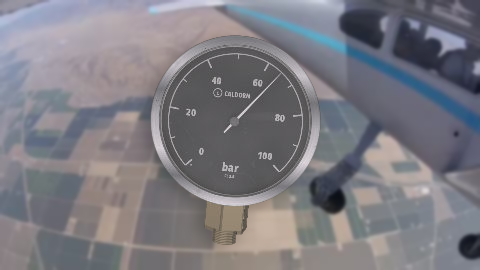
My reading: 65bar
